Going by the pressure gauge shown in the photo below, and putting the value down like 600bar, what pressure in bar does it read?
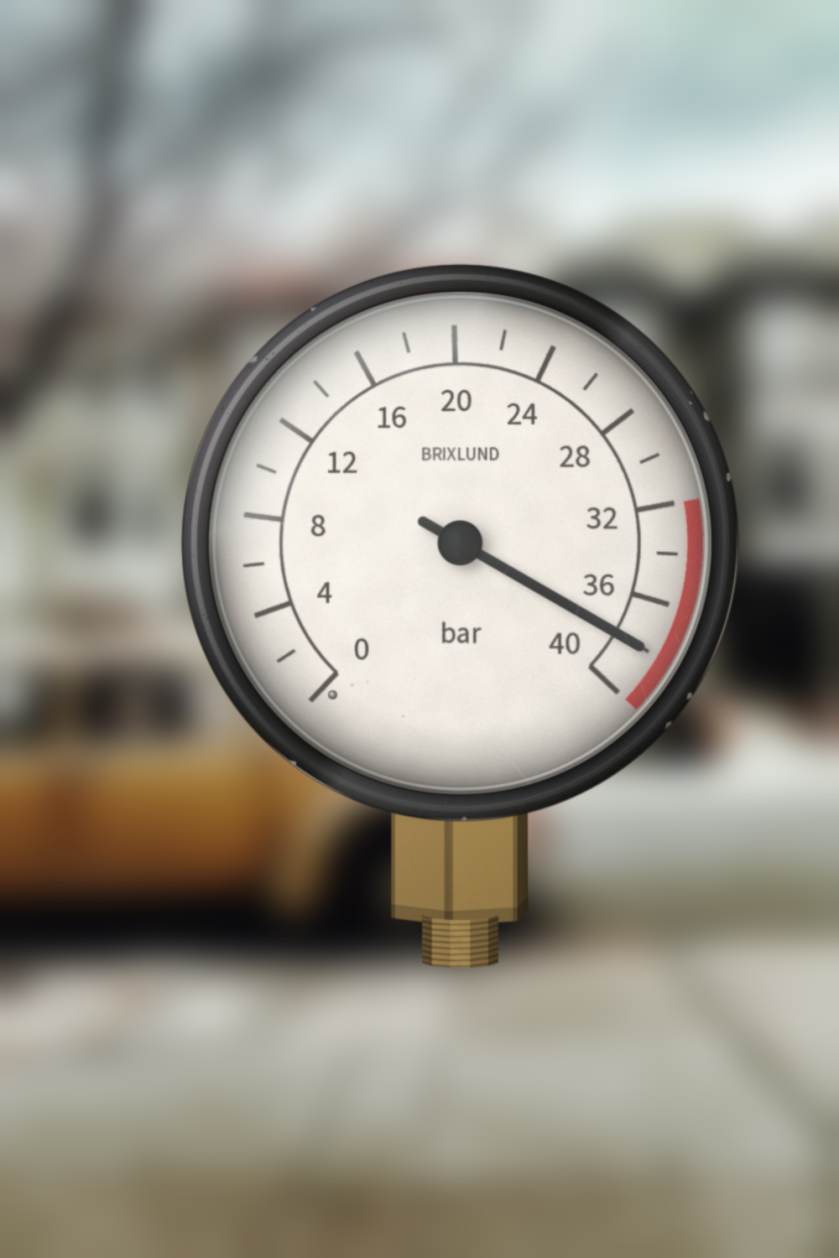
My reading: 38bar
